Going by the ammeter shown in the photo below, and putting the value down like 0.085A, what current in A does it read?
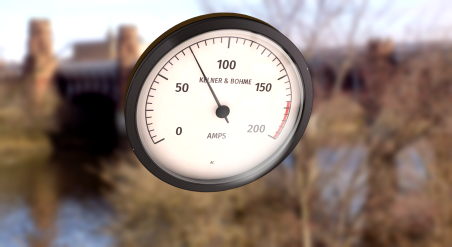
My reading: 75A
